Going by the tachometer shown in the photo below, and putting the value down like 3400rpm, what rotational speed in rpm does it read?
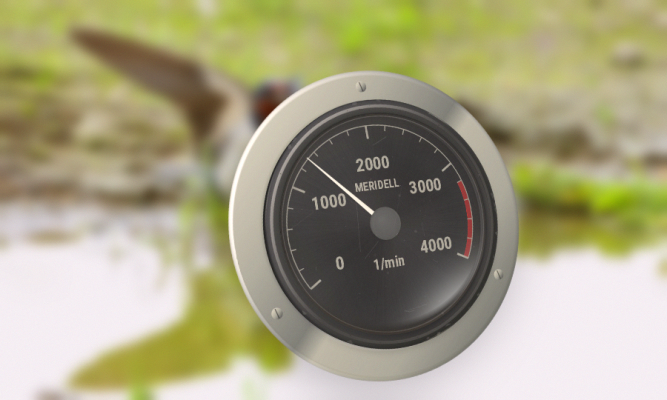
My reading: 1300rpm
